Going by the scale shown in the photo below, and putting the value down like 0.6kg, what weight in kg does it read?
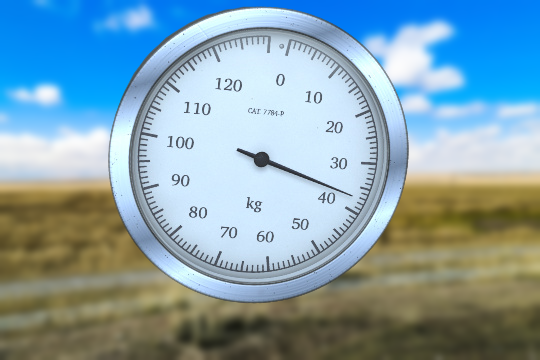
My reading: 37kg
